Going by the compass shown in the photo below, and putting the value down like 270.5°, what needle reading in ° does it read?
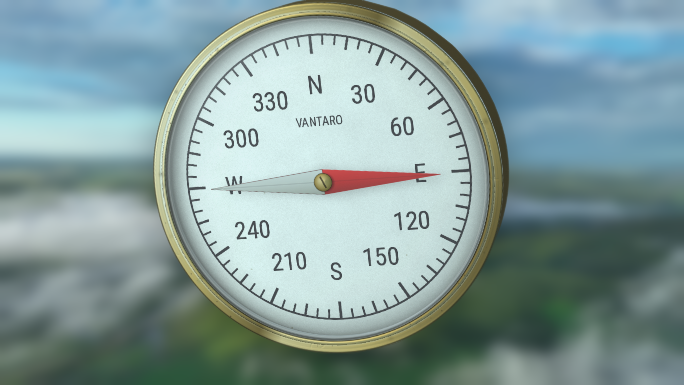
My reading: 90°
